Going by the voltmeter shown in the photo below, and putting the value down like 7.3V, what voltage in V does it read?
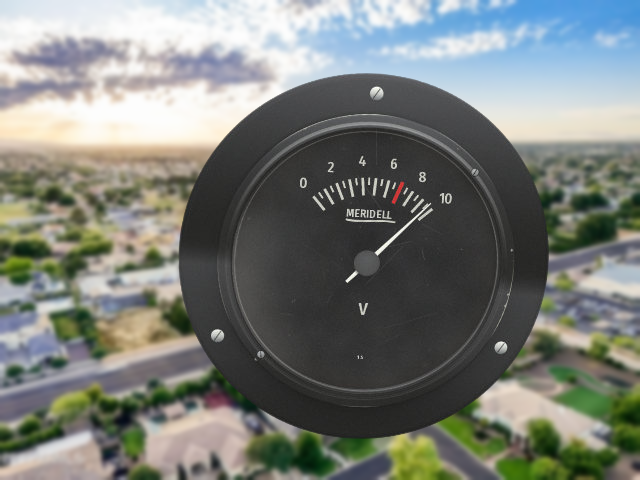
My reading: 9.5V
